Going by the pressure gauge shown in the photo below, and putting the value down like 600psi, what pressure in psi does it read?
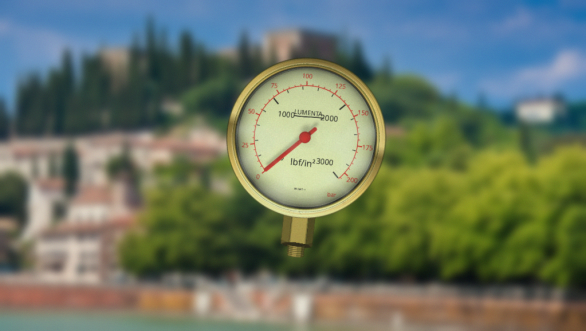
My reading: 0psi
